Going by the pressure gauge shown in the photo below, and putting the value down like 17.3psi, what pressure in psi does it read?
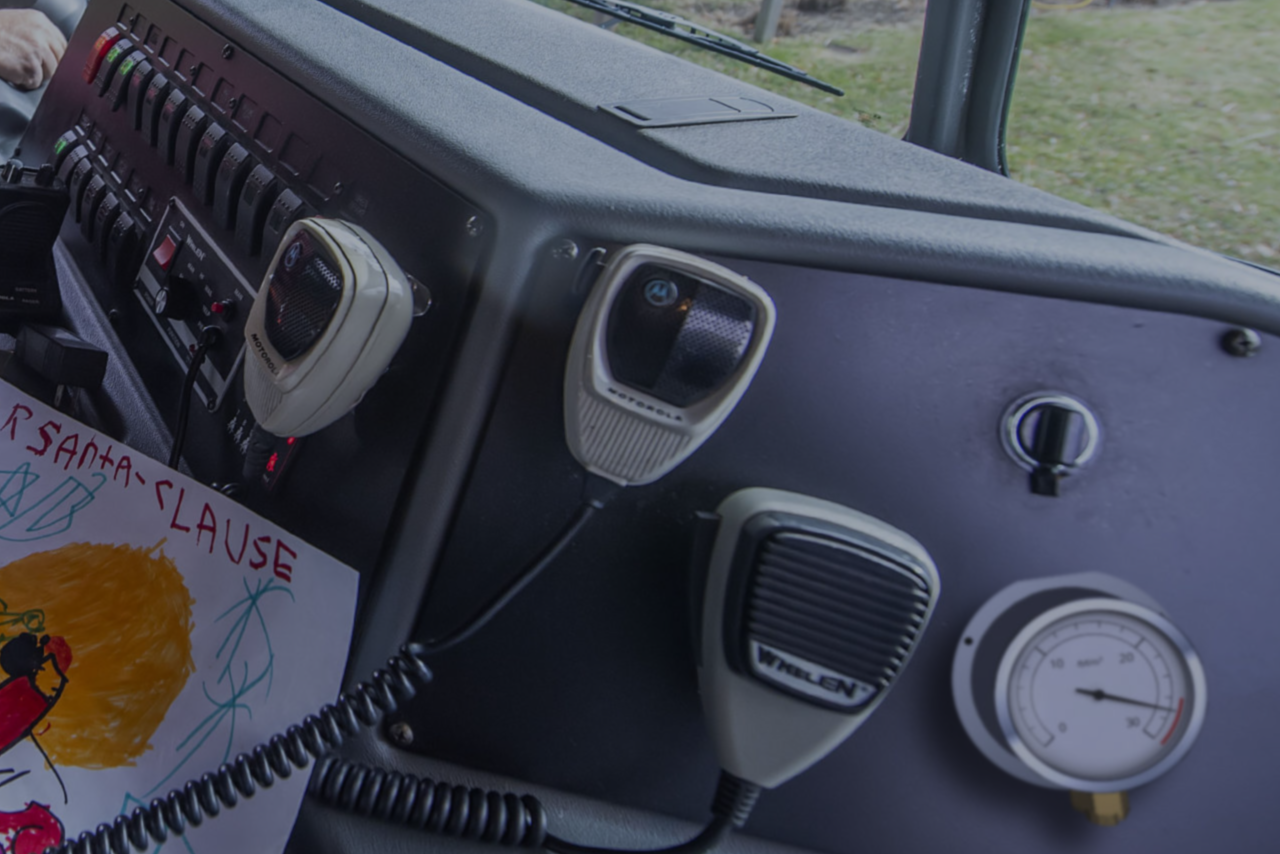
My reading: 27psi
